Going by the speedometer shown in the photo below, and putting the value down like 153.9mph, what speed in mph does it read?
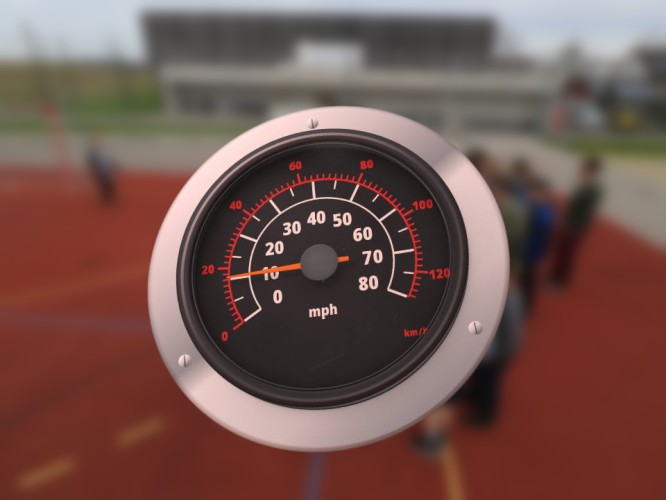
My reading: 10mph
